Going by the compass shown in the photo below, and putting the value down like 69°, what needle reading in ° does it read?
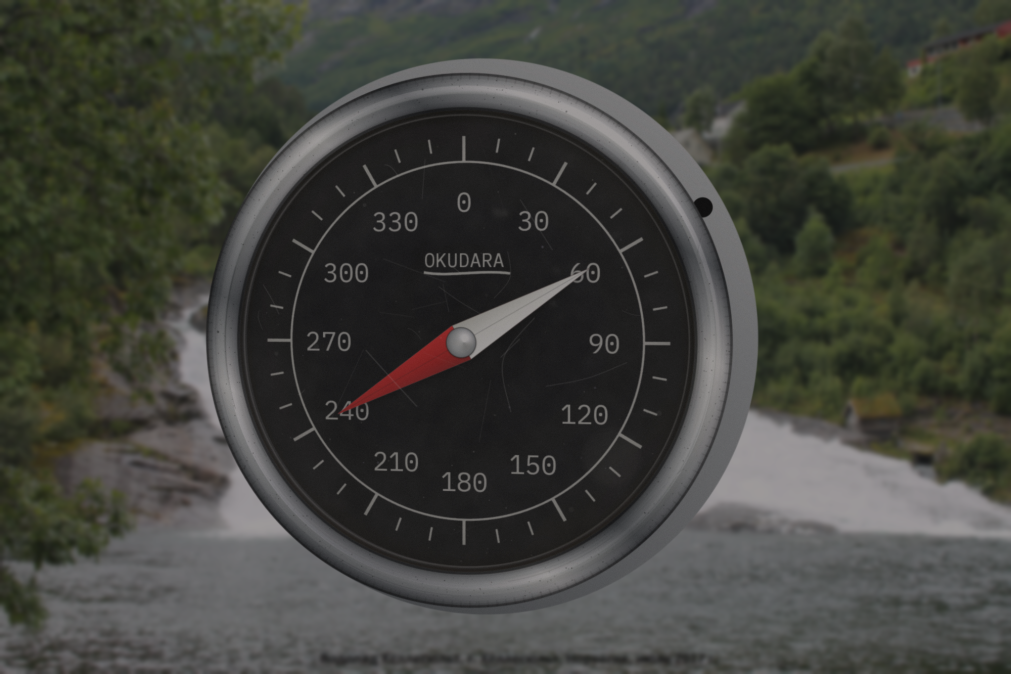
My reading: 240°
